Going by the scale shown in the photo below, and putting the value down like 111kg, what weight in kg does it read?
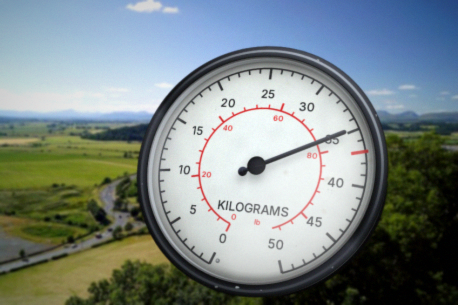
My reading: 35kg
